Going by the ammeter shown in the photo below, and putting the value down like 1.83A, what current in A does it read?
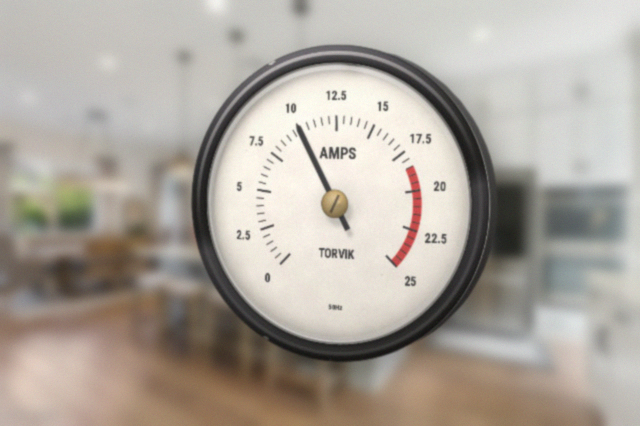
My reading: 10A
